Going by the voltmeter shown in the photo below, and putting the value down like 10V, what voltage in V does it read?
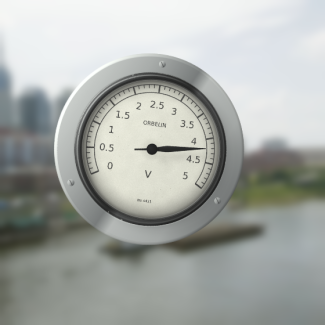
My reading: 4.2V
